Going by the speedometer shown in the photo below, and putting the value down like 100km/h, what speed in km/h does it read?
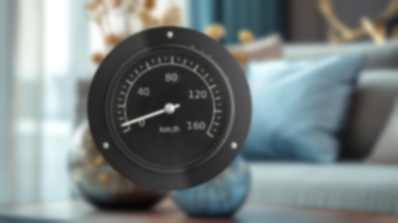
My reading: 5km/h
